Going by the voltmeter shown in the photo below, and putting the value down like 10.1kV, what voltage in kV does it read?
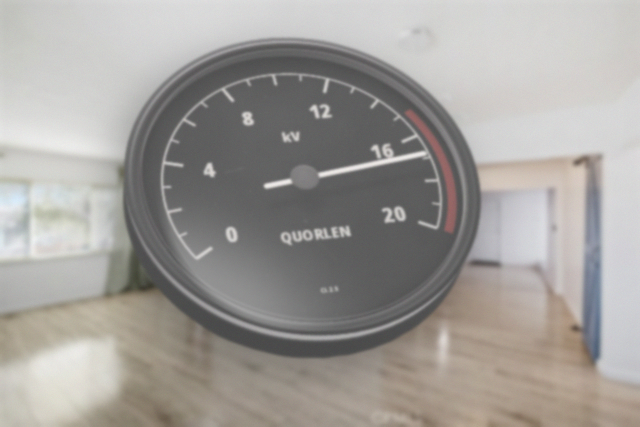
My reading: 17kV
